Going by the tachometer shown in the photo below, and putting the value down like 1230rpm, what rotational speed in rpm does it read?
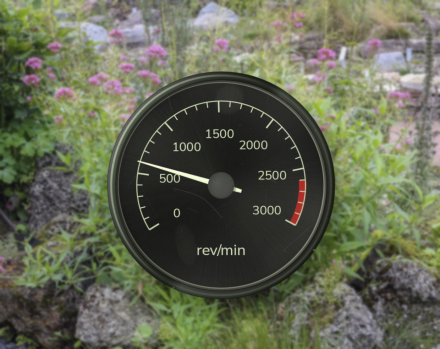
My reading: 600rpm
